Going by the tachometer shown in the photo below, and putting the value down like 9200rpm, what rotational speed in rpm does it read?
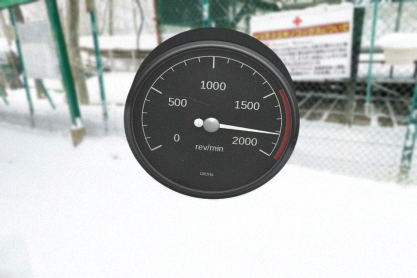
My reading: 1800rpm
